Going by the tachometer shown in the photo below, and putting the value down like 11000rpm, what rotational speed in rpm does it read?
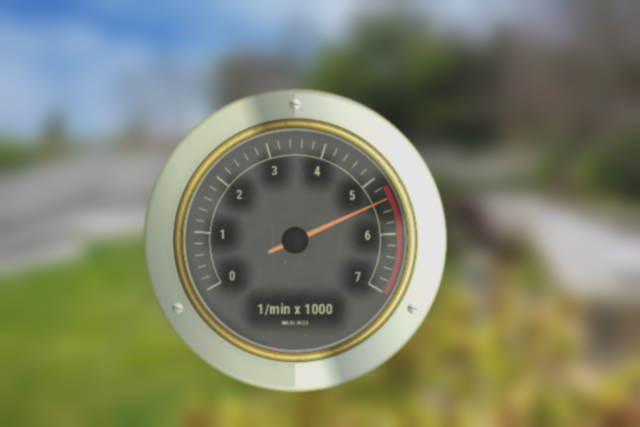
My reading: 5400rpm
